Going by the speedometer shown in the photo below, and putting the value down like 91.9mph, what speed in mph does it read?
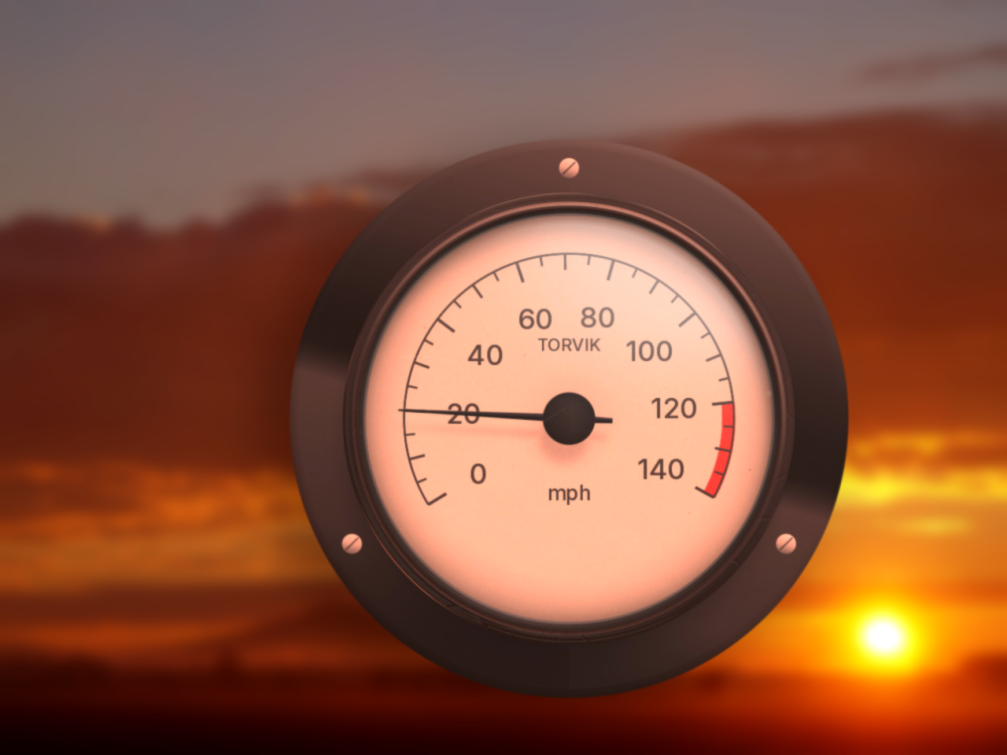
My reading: 20mph
